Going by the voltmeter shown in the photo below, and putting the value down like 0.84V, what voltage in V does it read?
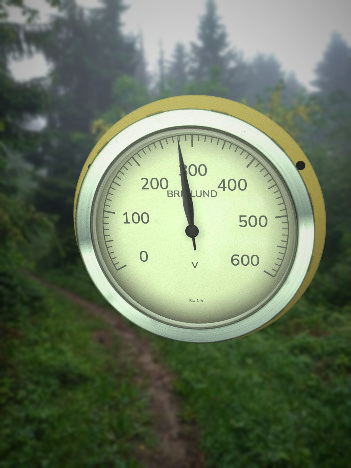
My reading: 280V
